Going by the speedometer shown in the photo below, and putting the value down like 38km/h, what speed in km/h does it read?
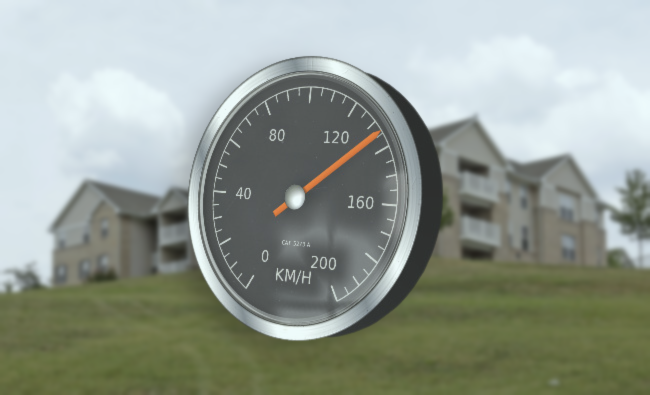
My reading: 135km/h
